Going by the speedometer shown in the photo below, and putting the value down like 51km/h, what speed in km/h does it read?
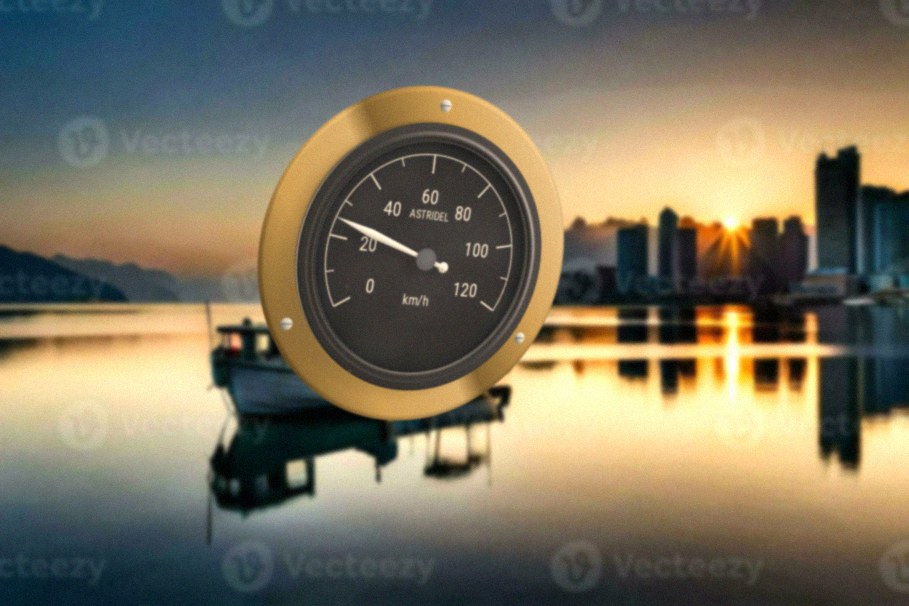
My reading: 25km/h
